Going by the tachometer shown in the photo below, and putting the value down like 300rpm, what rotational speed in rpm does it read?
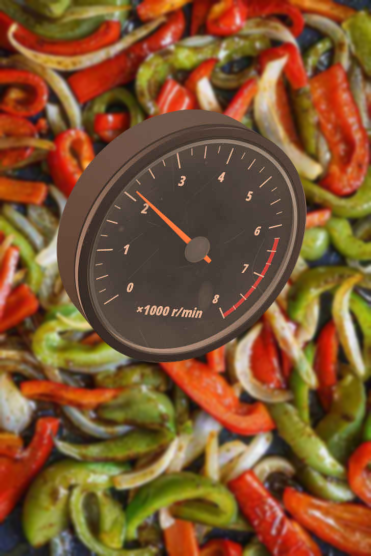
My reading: 2125rpm
